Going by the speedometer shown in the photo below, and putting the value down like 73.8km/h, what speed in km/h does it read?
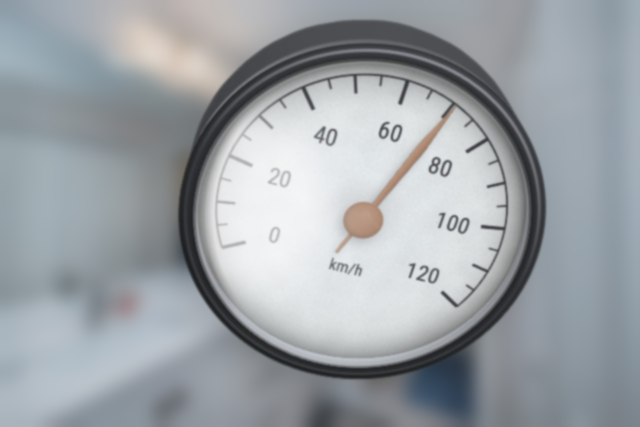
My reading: 70km/h
